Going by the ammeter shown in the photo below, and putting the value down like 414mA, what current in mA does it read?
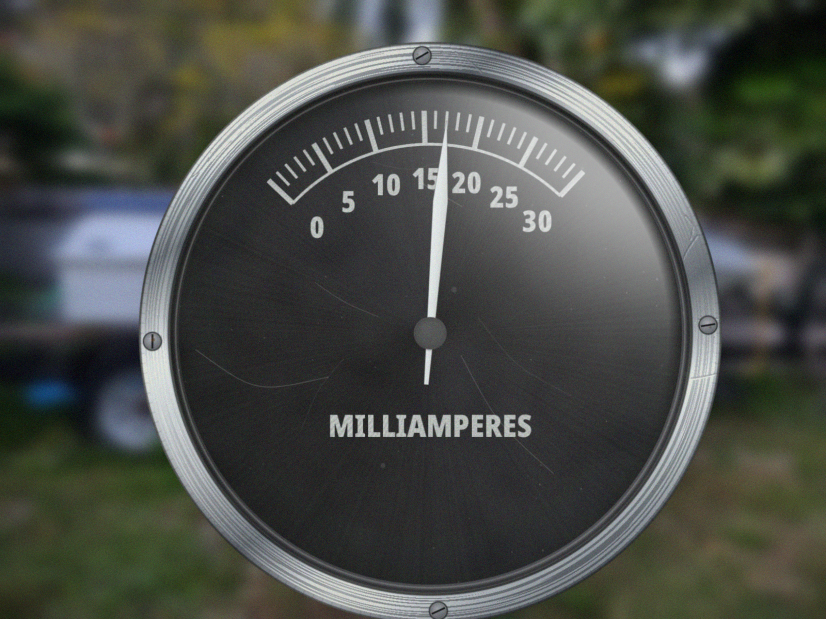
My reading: 17mA
